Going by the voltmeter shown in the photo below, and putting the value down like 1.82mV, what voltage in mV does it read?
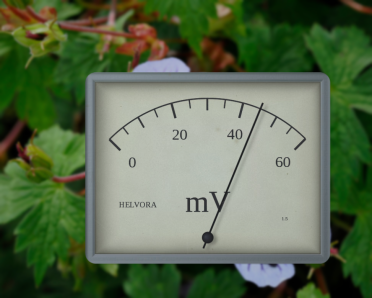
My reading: 45mV
